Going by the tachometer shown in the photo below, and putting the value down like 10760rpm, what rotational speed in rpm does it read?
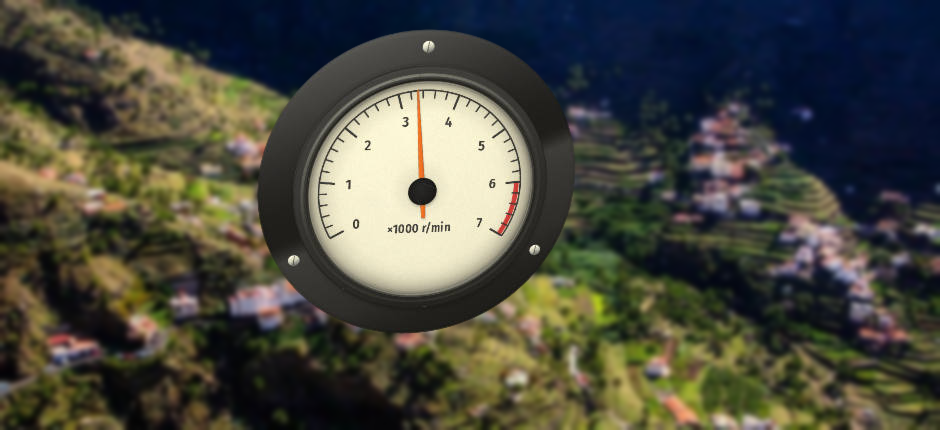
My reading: 3300rpm
